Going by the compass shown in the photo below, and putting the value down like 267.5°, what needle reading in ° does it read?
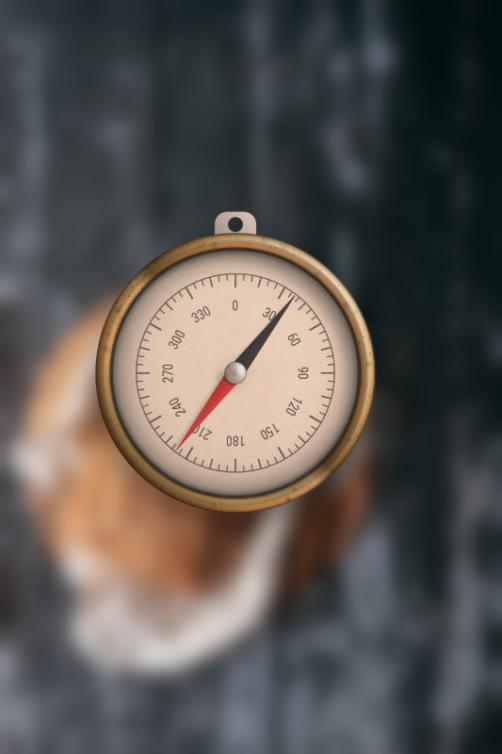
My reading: 217.5°
